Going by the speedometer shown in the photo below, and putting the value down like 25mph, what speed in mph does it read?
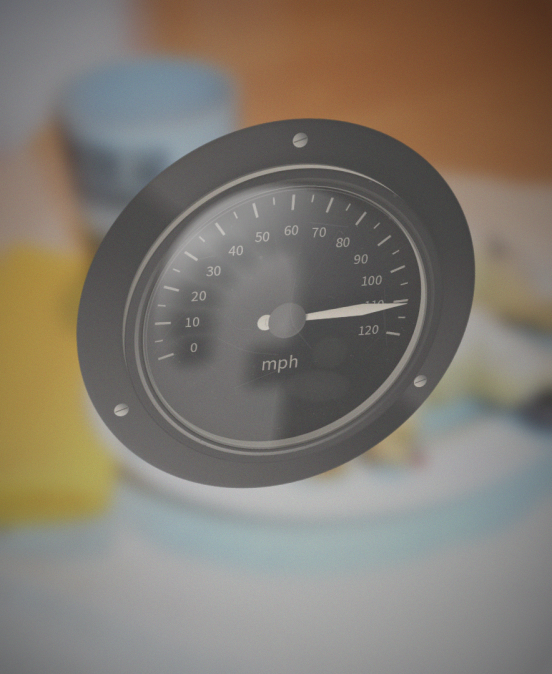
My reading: 110mph
